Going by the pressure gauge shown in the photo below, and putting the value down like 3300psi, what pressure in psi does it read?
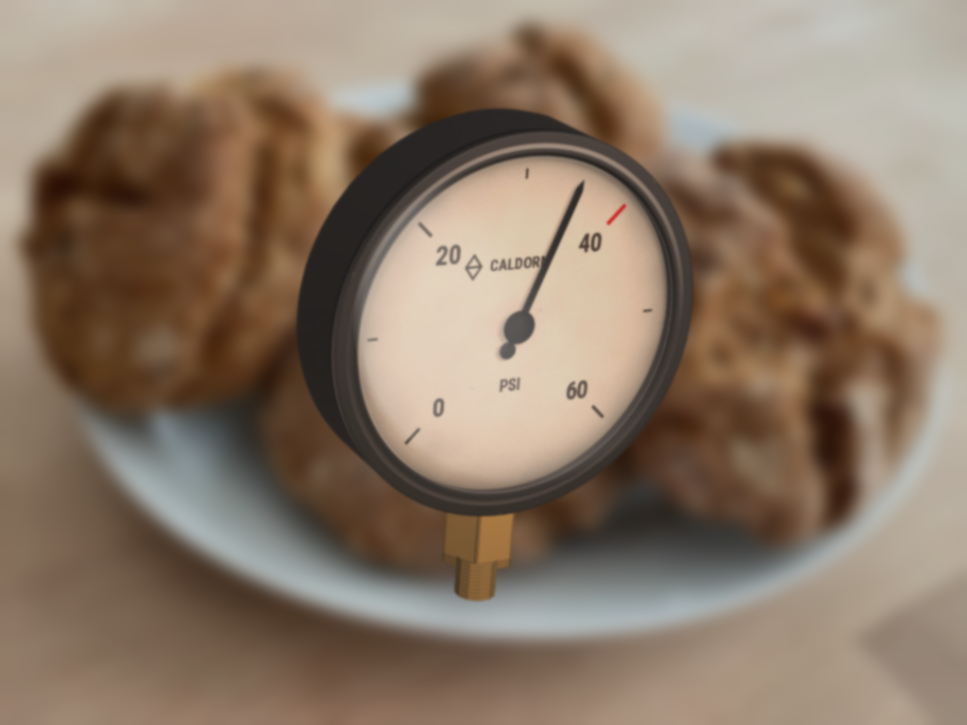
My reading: 35psi
